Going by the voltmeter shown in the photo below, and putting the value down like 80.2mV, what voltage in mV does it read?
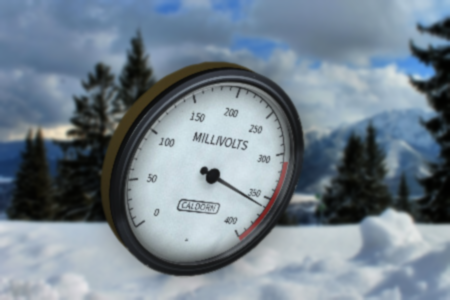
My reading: 360mV
